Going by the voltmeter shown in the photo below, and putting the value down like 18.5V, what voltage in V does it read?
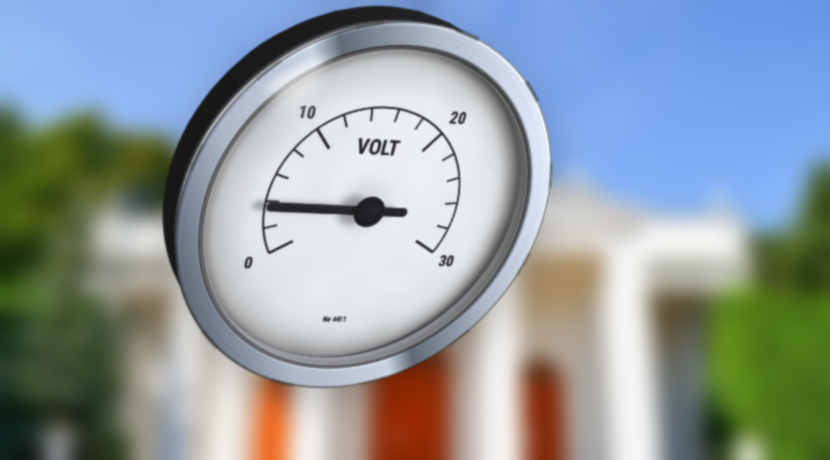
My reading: 4V
